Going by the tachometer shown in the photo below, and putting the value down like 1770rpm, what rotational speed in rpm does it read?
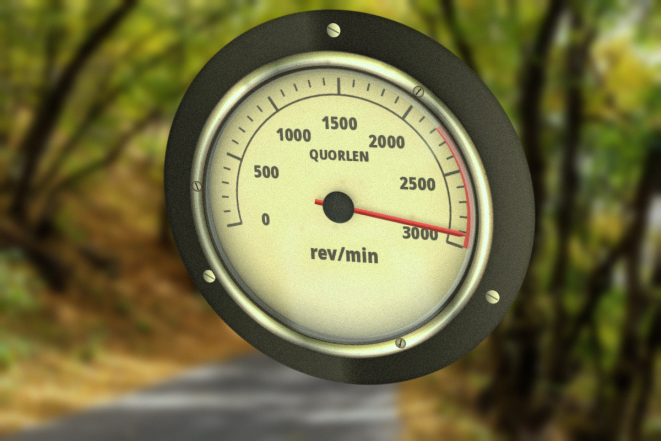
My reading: 2900rpm
